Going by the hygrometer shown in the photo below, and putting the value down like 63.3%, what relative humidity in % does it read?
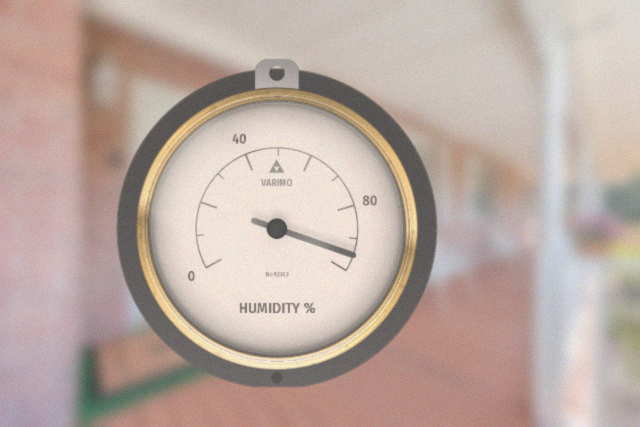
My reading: 95%
